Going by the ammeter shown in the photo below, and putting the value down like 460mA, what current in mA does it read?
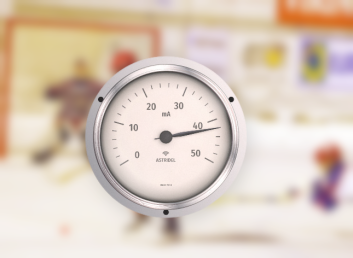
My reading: 42mA
